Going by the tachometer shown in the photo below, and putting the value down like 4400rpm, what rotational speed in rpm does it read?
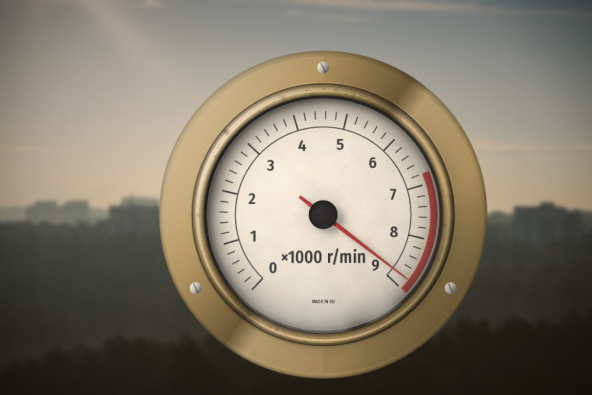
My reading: 8800rpm
